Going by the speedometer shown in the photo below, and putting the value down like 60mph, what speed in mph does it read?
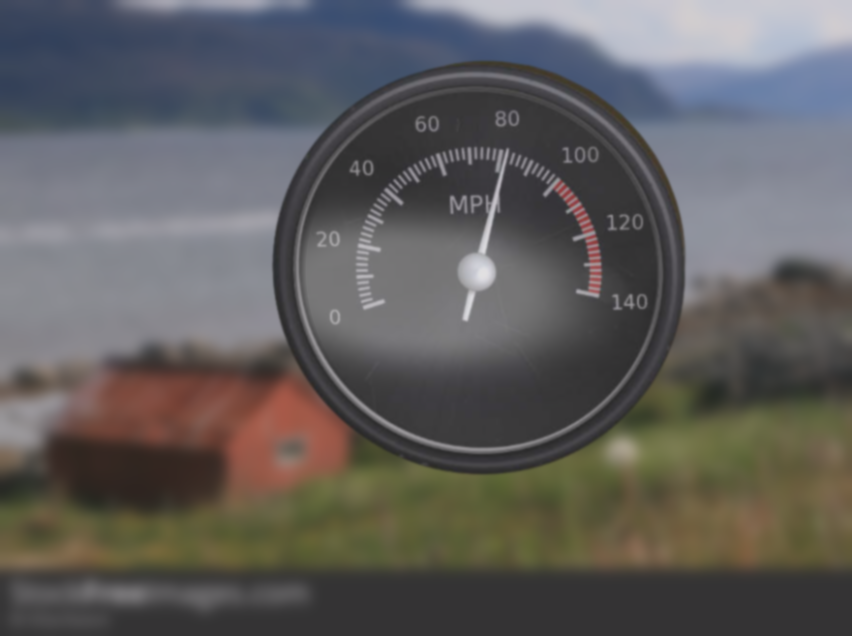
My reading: 82mph
